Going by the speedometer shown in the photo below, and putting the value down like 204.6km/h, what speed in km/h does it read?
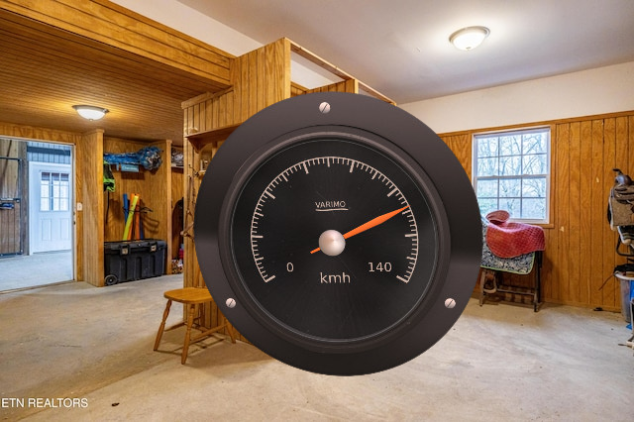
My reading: 108km/h
